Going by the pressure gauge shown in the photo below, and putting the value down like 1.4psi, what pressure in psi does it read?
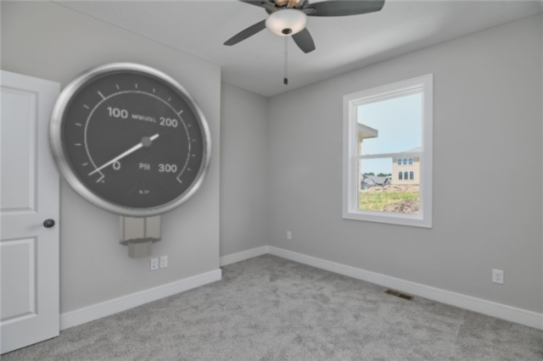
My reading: 10psi
